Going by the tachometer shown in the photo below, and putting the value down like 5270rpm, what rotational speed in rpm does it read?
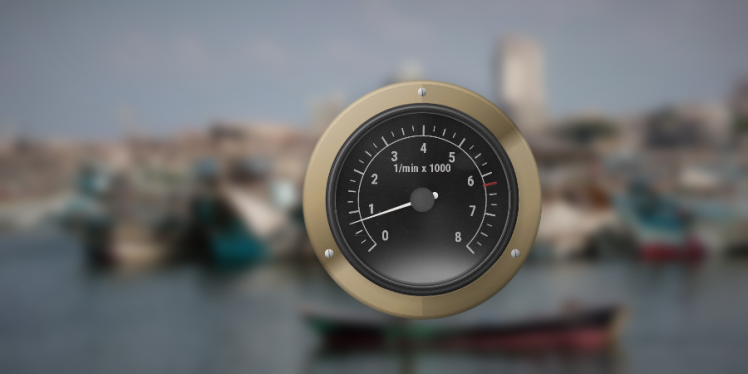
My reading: 750rpm
